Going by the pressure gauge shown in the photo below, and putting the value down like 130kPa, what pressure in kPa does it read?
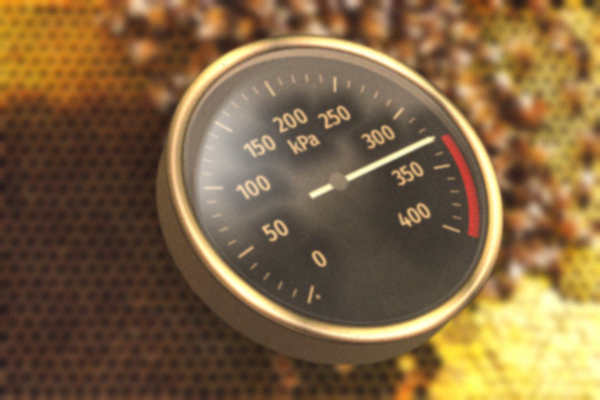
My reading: 330kPa
